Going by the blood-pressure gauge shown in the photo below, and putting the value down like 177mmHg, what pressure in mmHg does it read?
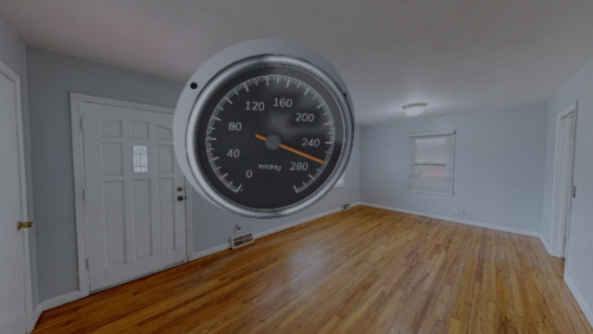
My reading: 260mmHg
